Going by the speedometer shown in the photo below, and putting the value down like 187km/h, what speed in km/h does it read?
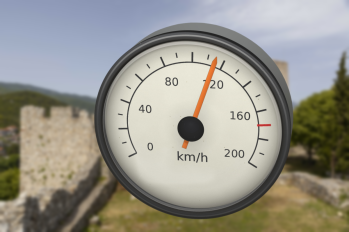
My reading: 115km/h
